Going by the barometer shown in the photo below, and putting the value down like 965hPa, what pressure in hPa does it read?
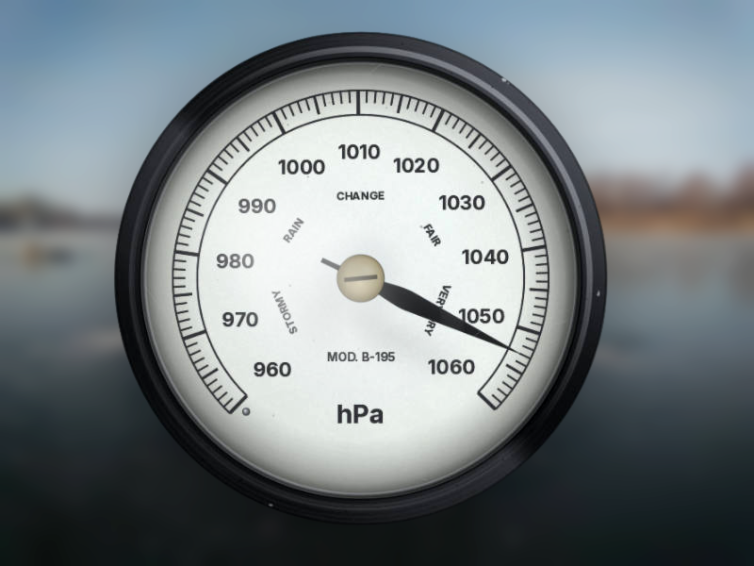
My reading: 1053hPa
